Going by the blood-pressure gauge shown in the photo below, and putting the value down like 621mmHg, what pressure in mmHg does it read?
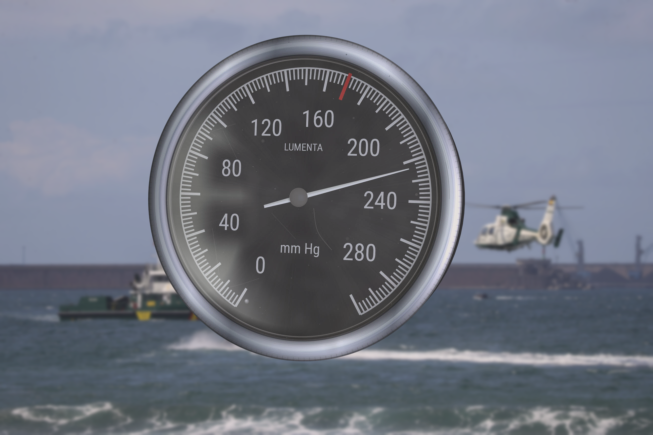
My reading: 224mmHg
